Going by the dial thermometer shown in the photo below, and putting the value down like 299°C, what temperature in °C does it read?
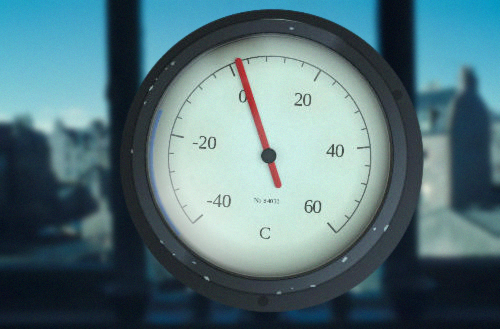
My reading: 2°C
